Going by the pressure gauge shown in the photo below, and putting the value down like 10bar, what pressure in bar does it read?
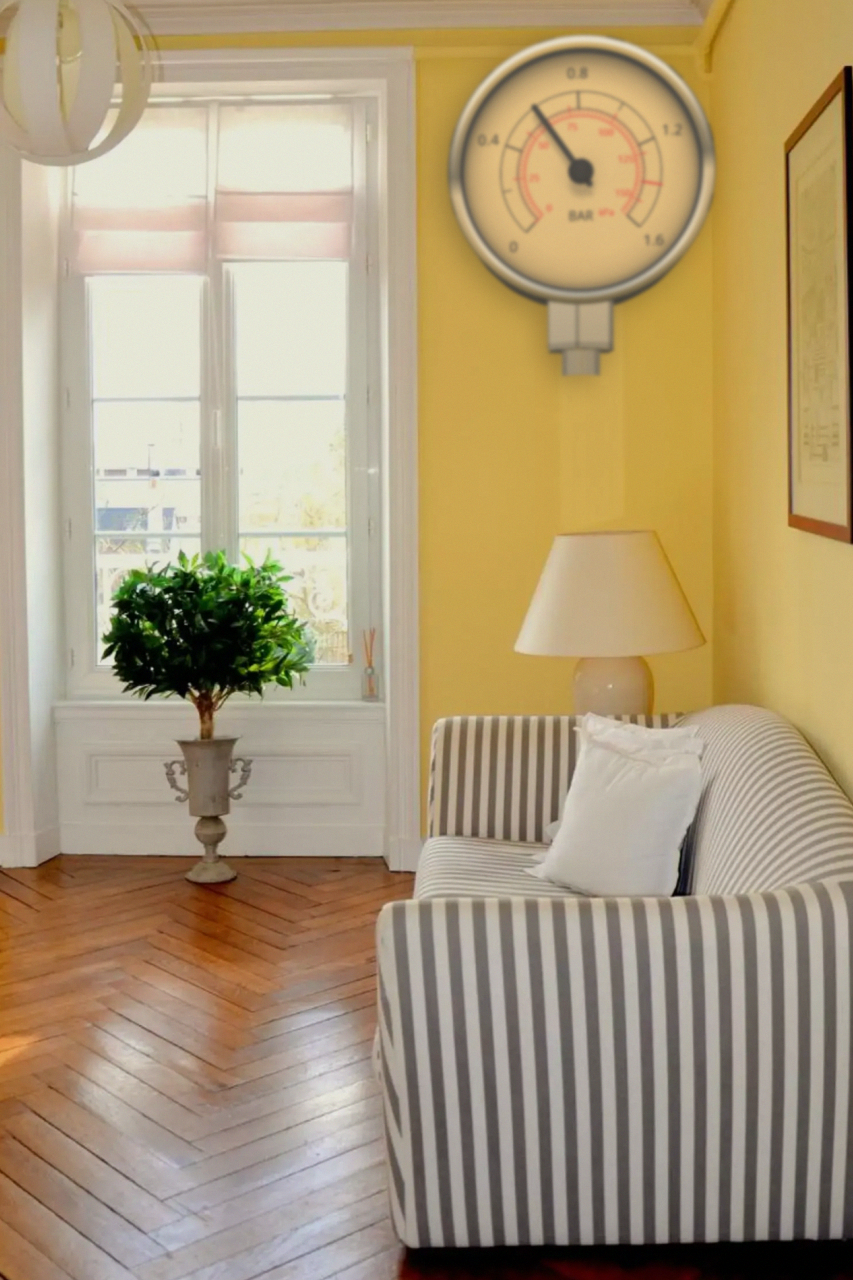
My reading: 0.6bar
